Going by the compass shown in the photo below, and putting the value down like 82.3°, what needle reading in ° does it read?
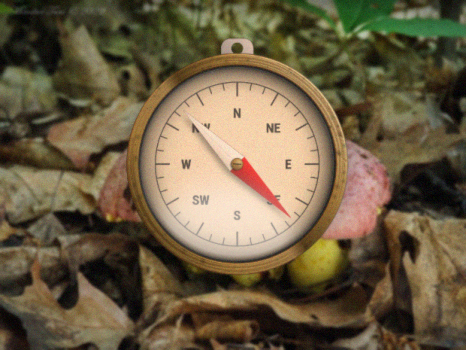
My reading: 135°
